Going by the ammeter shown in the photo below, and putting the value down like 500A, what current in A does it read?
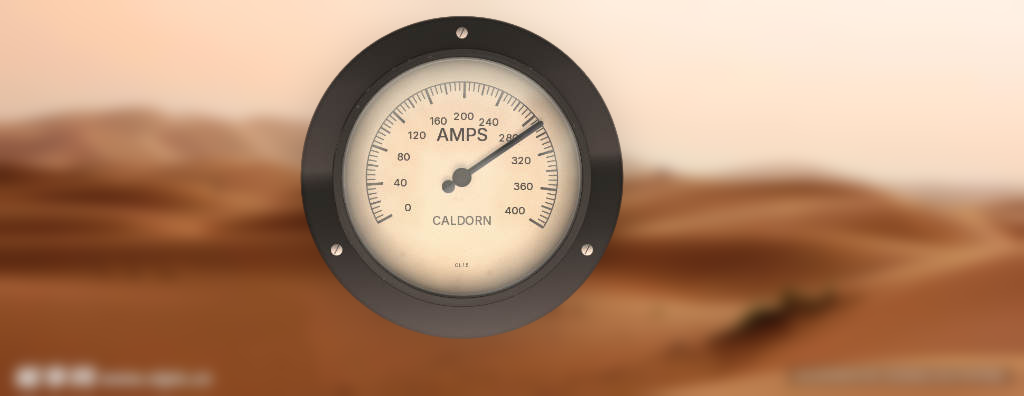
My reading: 290A
